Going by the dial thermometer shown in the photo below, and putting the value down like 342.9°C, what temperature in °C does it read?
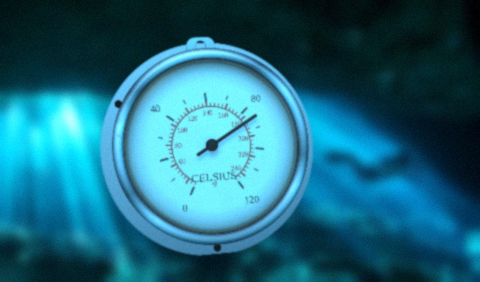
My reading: 85°C
